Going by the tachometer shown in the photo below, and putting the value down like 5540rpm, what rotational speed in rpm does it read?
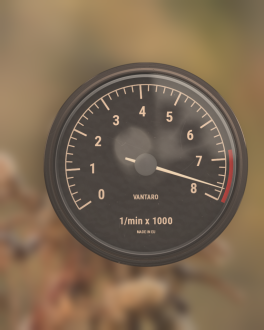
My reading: 7700rpm
